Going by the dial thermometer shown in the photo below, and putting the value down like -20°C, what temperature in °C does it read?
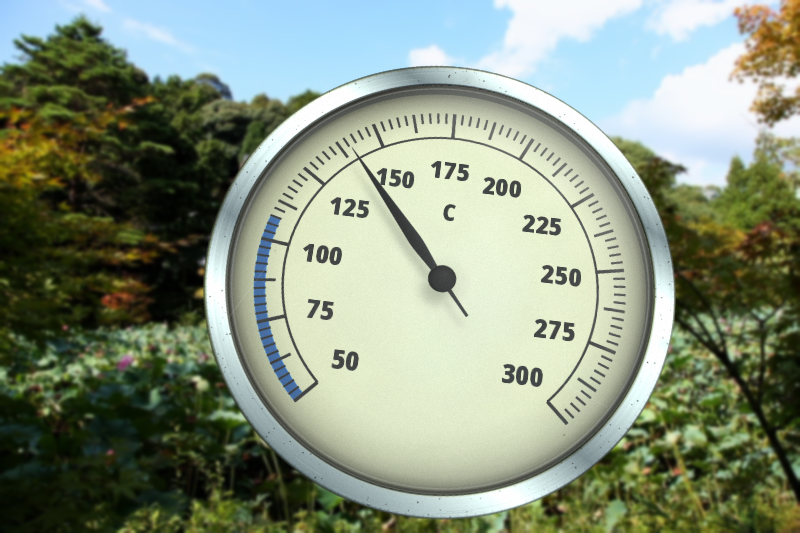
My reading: 140°C
